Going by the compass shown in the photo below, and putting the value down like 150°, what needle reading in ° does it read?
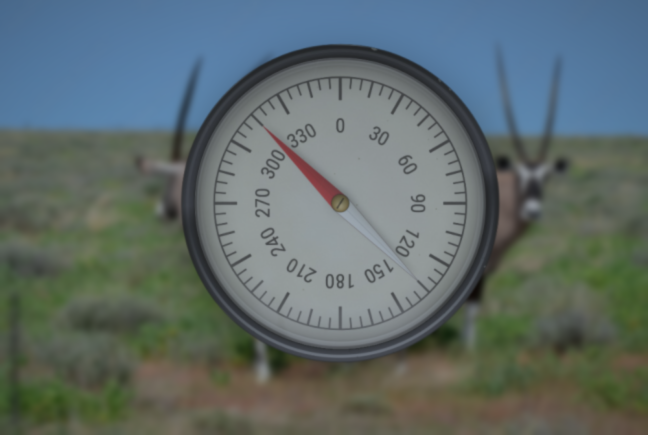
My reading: 315°
